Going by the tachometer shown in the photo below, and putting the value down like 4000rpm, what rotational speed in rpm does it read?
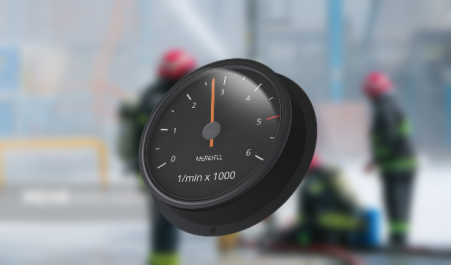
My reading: 2750rpm
